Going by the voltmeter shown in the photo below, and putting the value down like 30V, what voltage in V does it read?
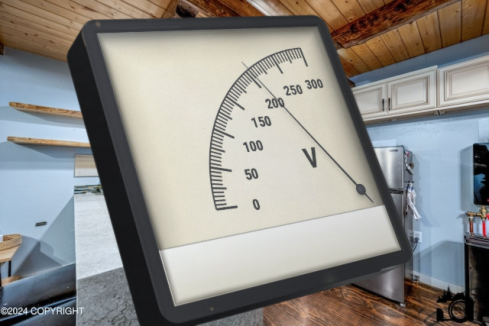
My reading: 200V
